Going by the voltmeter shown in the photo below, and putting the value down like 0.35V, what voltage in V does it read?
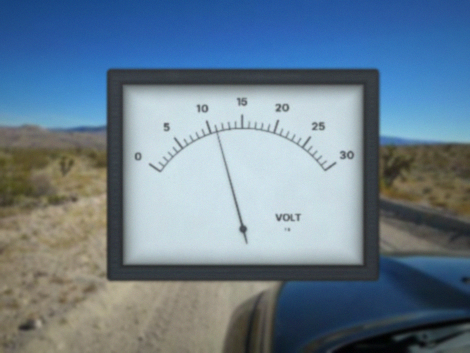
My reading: 11V
